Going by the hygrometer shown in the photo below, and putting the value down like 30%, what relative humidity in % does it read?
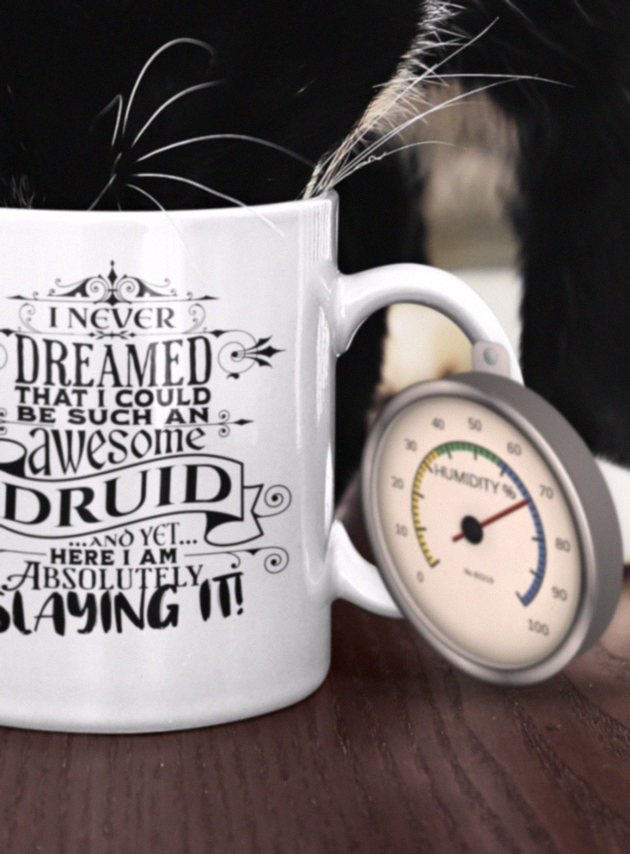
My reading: 70%
